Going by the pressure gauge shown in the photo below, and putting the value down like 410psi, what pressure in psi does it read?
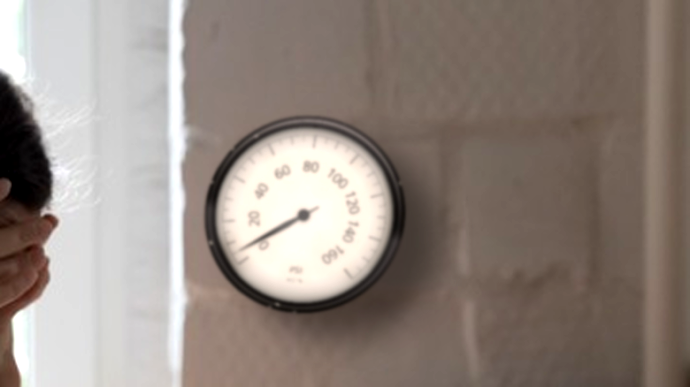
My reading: 5psi
